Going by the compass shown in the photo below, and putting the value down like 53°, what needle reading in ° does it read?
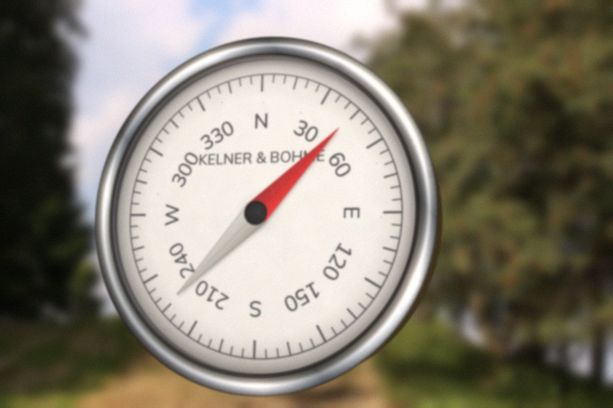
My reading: 45°
